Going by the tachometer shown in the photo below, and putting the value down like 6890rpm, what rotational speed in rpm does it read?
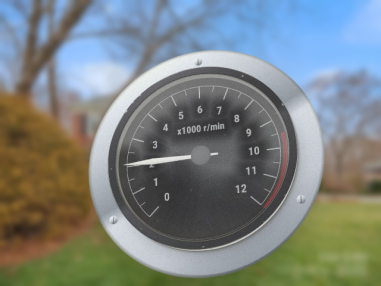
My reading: 2000rpm
